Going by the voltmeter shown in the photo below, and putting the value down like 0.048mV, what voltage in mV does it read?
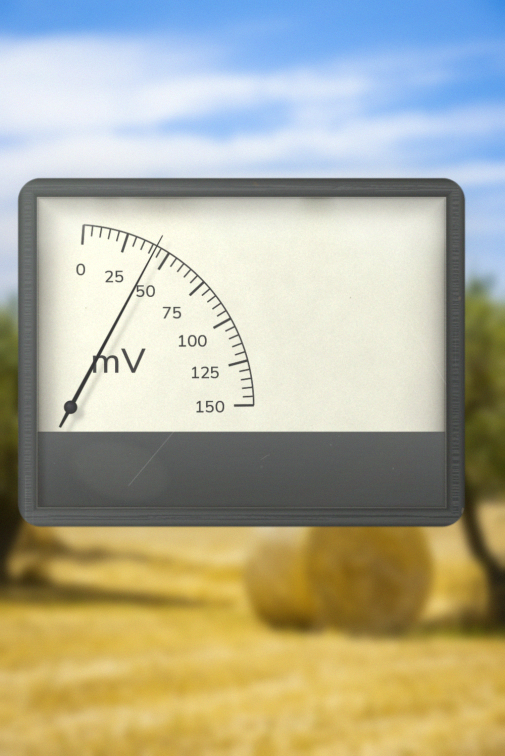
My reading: 42.5mV
